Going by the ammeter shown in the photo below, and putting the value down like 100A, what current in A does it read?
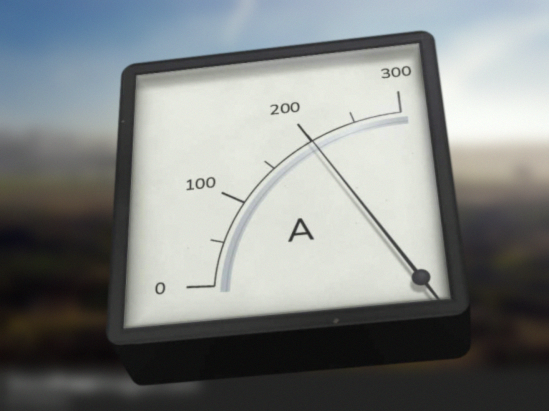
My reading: 200A
